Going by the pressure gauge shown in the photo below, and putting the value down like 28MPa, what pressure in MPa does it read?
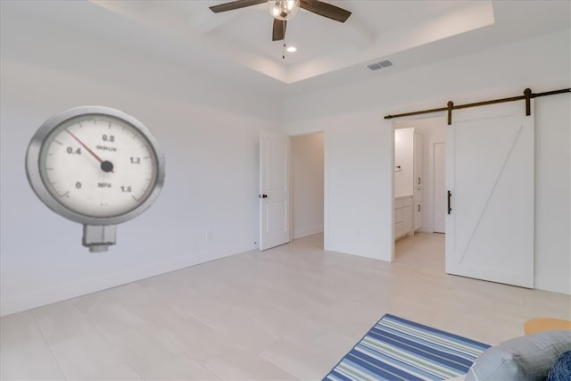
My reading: 0.5MPa
